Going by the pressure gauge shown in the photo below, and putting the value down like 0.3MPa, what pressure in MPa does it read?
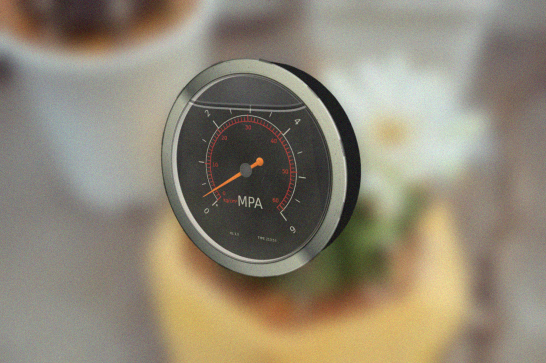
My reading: 0.25MPa
